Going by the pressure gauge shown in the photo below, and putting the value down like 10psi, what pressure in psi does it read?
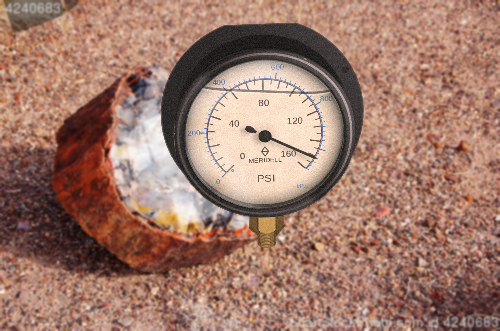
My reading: 150psi
